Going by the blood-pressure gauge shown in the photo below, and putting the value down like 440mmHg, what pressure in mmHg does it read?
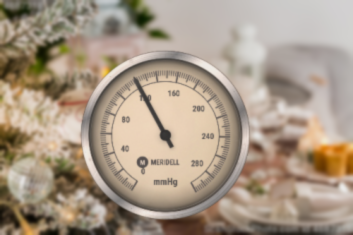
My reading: 120mmHg
